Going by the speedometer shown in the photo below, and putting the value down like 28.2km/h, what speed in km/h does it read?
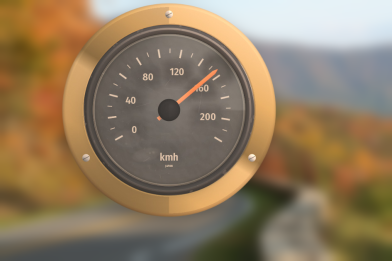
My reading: 155km/h
